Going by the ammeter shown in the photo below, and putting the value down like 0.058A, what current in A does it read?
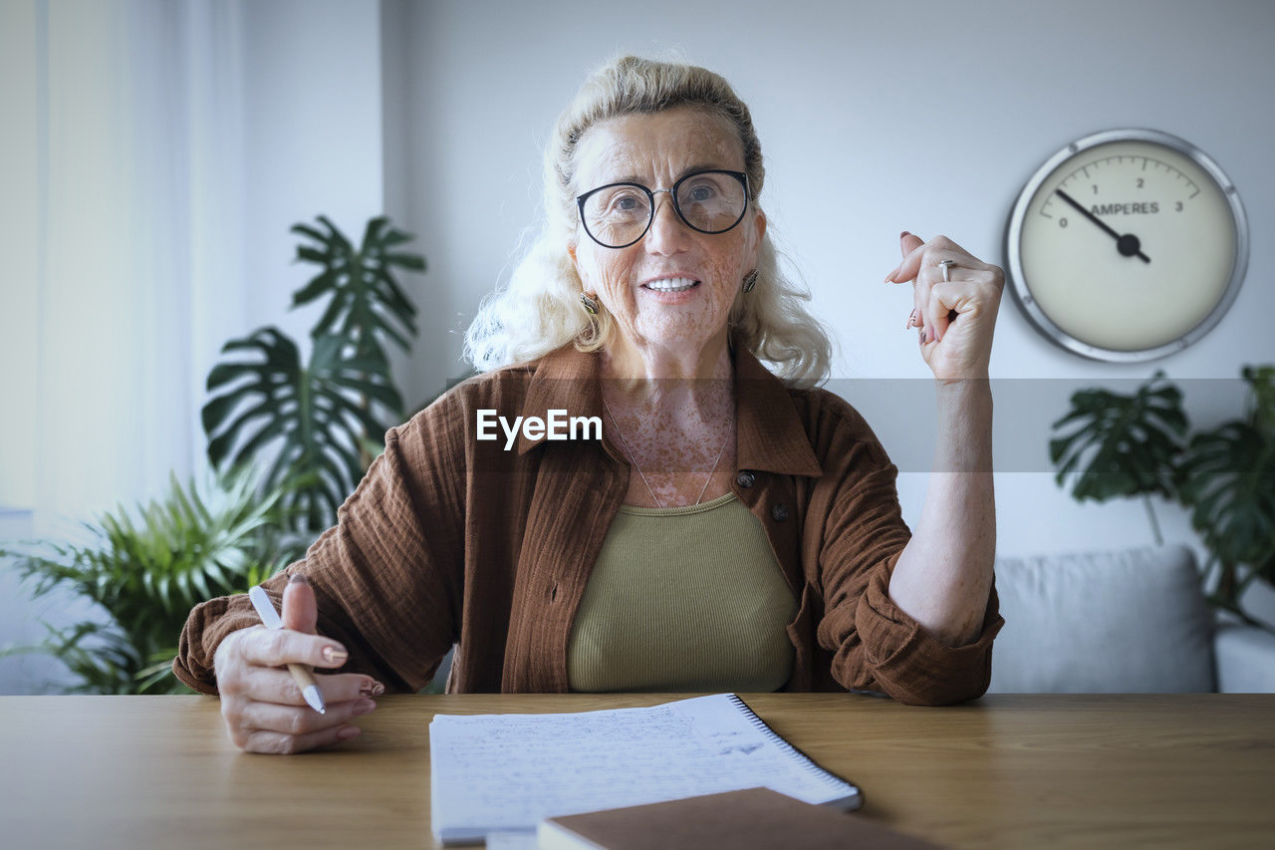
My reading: 0.4A
